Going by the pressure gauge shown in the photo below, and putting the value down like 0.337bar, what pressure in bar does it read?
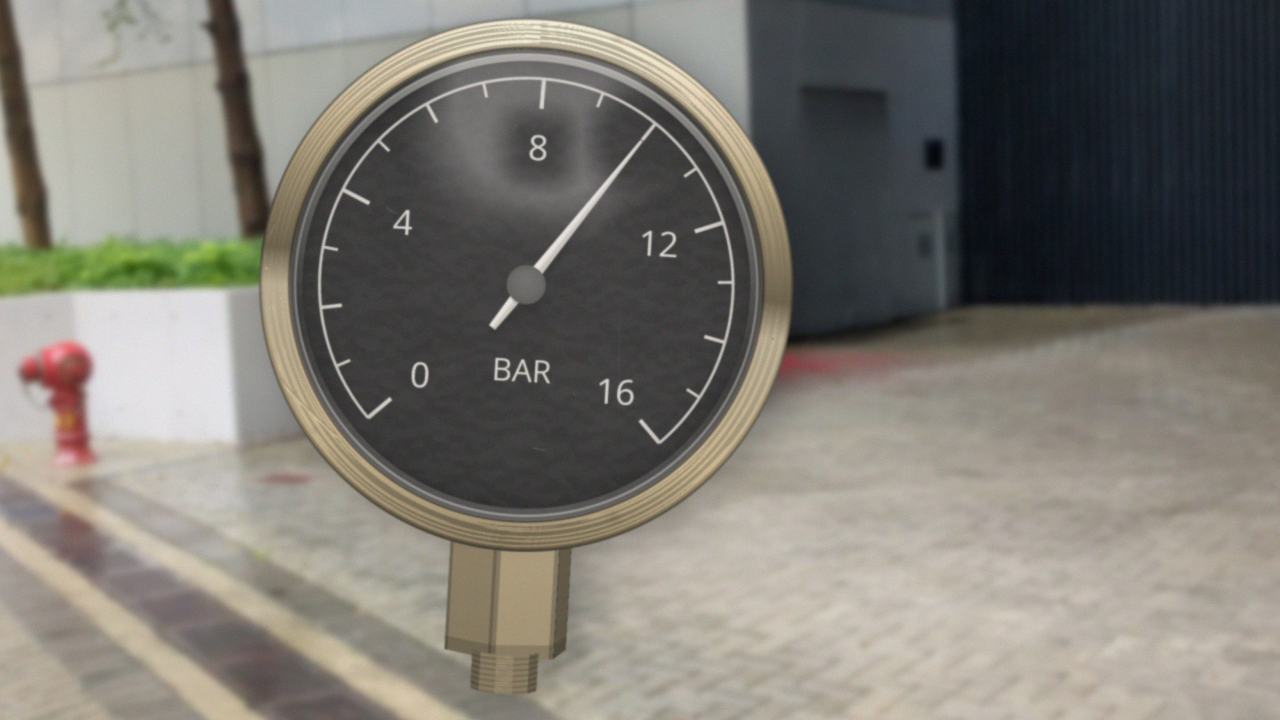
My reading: 10bar
